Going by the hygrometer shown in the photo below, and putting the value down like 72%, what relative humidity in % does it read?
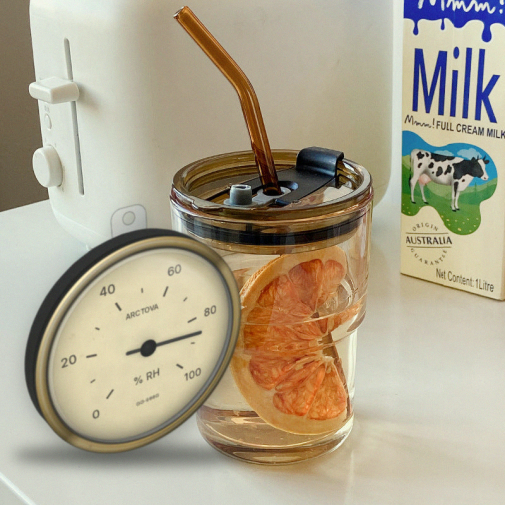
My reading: 85%
